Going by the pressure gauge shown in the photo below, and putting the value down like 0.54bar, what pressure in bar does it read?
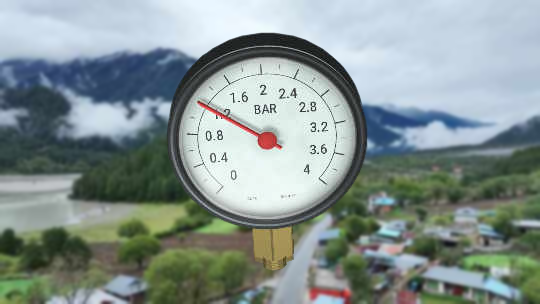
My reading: 1.2bar
